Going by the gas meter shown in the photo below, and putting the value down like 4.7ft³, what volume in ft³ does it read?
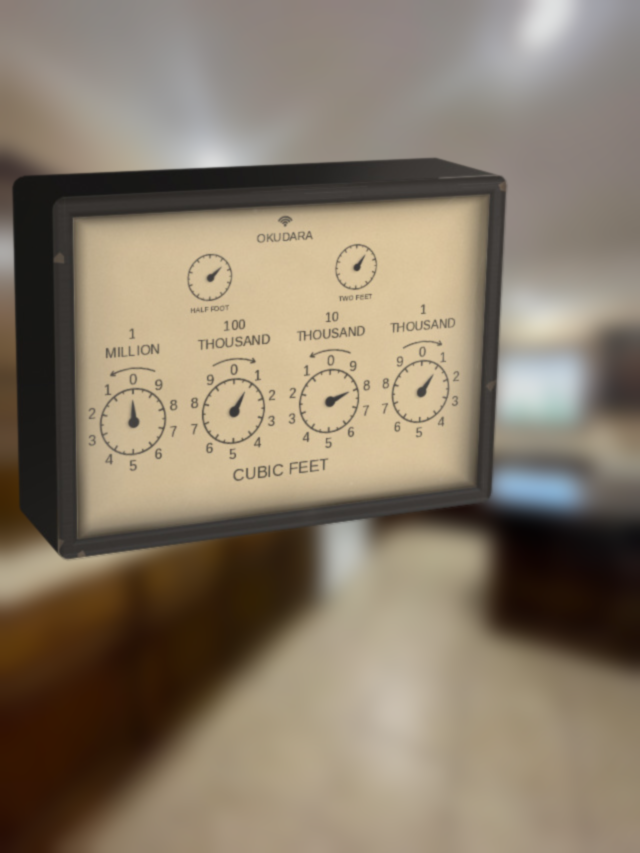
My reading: 8100ft³
